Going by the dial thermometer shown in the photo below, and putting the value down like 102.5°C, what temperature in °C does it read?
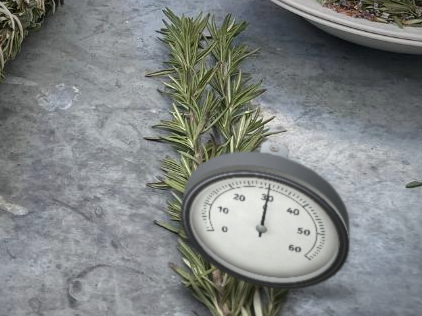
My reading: 30°C
